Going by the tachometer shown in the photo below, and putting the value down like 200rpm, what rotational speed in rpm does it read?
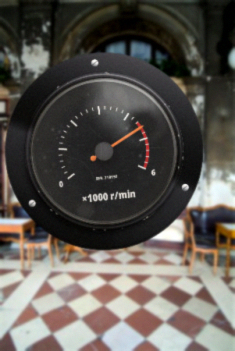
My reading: 4600rpm
